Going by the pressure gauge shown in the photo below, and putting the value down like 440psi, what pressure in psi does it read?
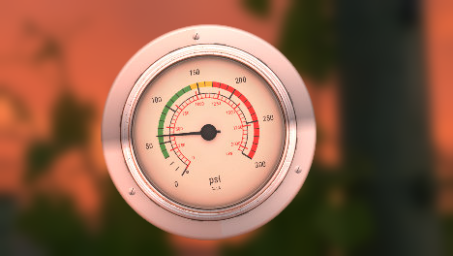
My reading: 60psi
